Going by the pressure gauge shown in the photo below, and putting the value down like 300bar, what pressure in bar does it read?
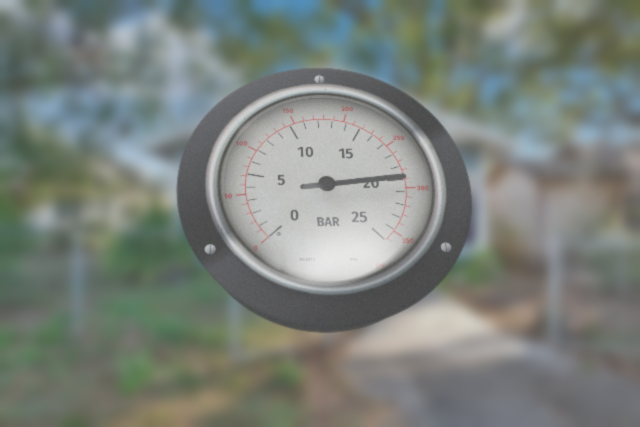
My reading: 20bar
